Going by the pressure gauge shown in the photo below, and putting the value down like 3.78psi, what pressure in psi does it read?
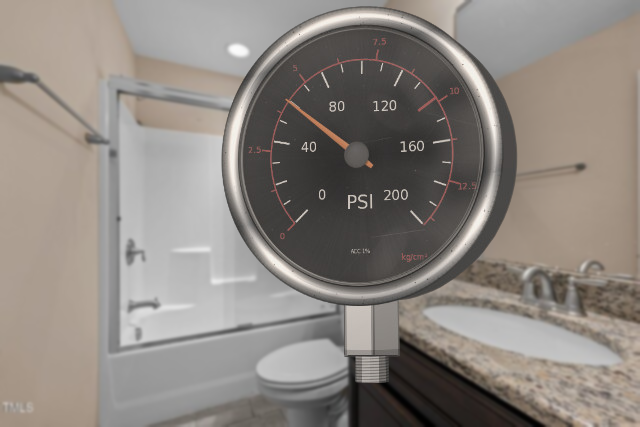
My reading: 60psi
